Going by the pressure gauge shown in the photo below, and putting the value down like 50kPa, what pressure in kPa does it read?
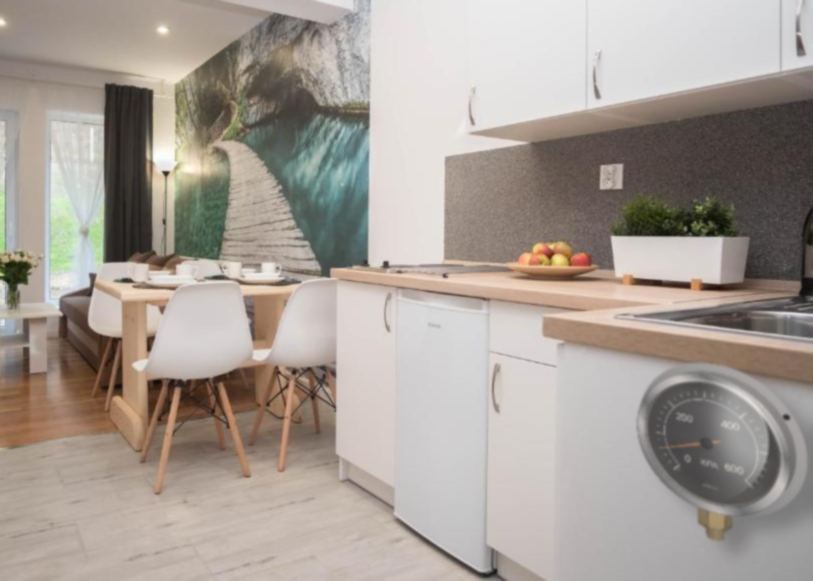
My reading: 60kPa
